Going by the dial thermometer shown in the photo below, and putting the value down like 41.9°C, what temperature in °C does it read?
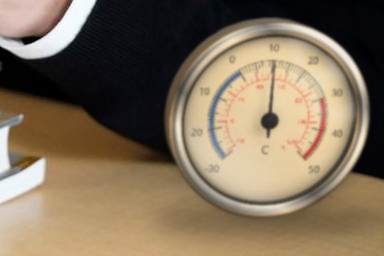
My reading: 10°C
